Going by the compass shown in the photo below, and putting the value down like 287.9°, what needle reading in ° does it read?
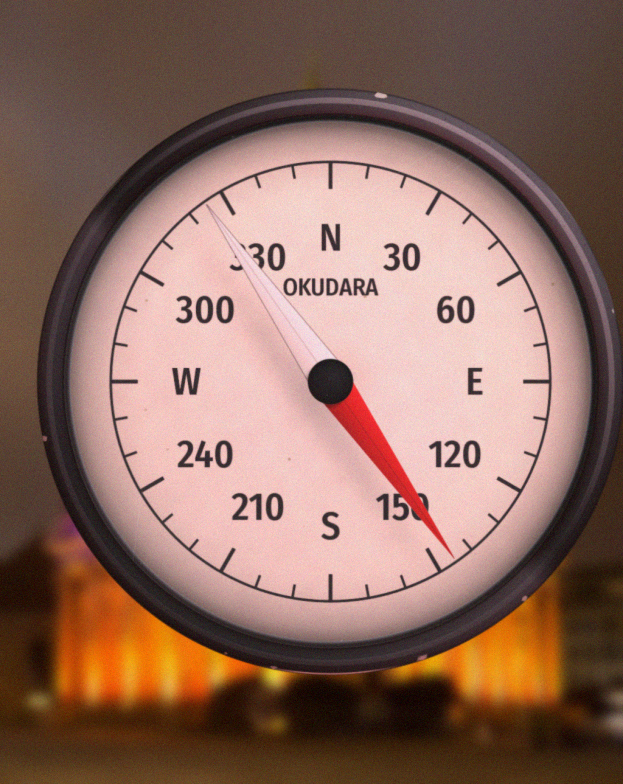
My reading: 145°
